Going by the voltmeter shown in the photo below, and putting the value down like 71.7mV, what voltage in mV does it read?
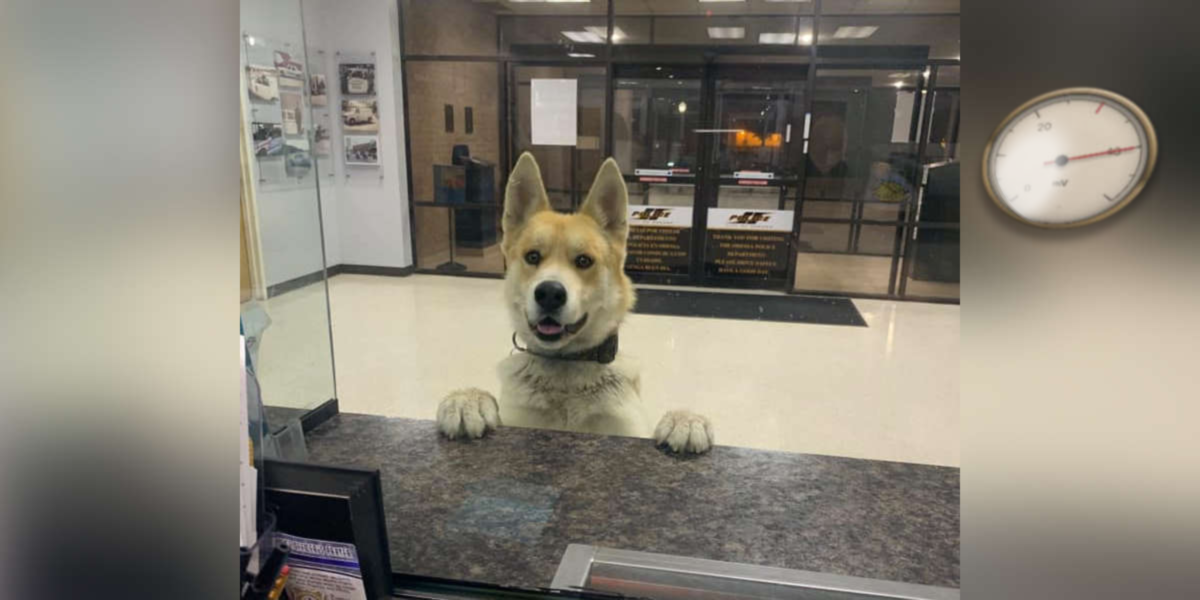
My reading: 40mV
